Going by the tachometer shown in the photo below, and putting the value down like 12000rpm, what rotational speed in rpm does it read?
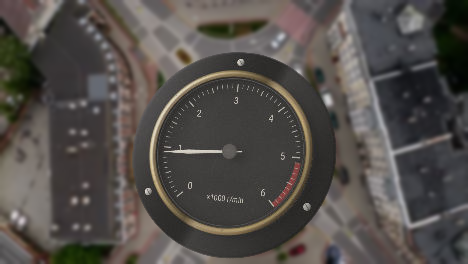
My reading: 900rpm
